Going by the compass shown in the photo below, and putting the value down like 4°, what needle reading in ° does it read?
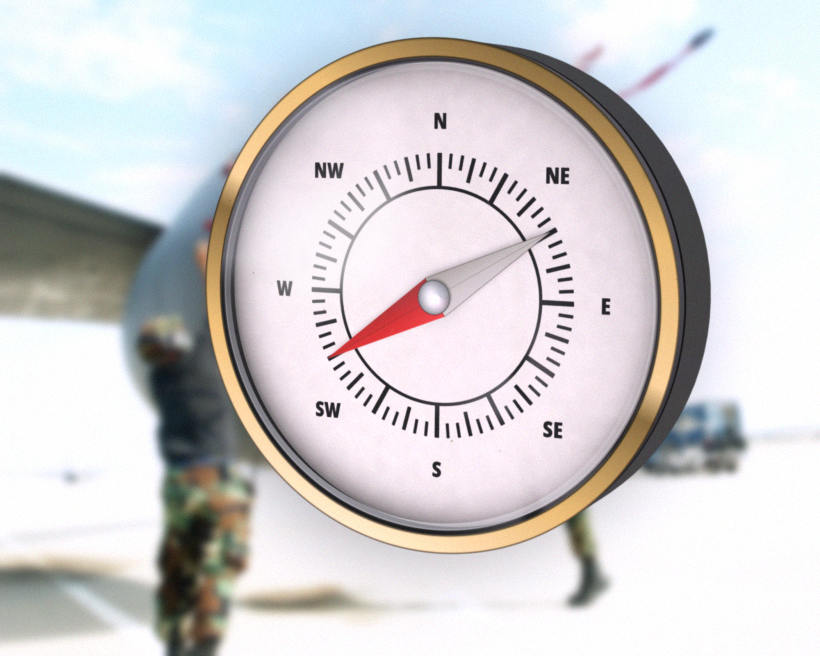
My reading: 240°
